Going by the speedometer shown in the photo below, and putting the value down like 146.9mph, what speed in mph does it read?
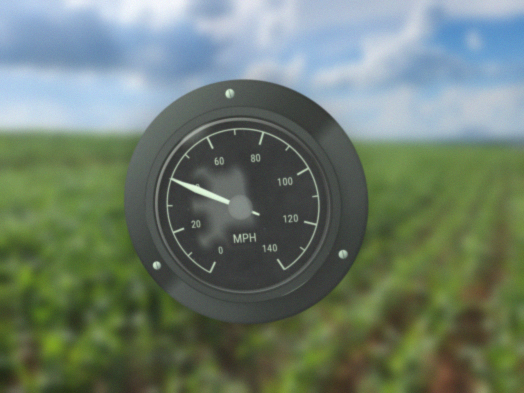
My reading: 40mph
